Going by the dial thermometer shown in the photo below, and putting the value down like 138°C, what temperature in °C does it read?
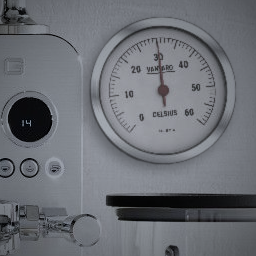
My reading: 30°C
